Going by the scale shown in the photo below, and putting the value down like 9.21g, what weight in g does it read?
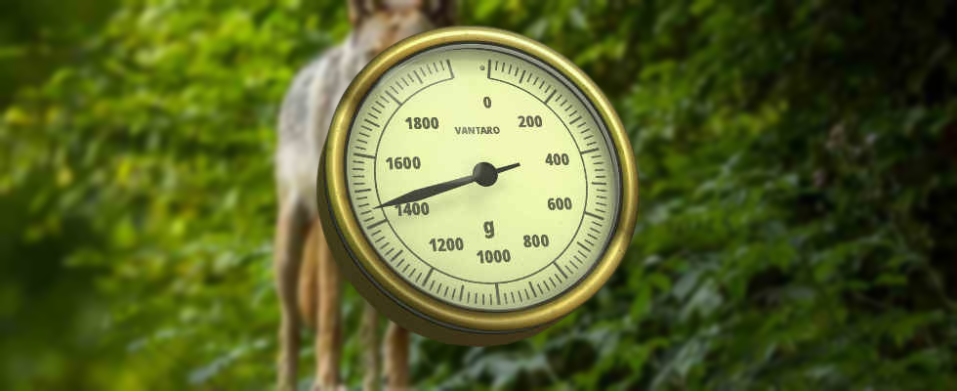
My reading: 1440g
